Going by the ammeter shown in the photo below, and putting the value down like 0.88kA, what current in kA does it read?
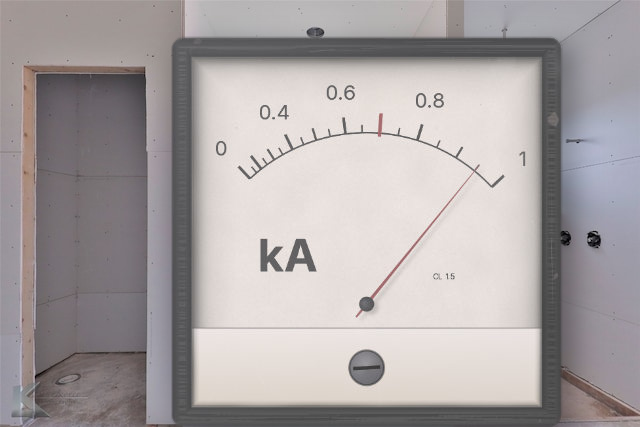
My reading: 0.95kA
